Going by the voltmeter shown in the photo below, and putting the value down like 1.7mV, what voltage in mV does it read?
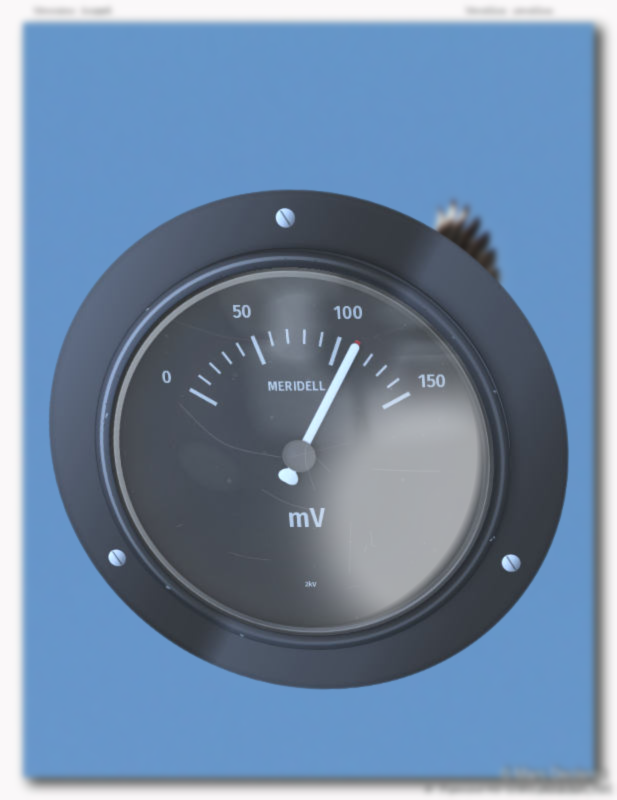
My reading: 110mV
